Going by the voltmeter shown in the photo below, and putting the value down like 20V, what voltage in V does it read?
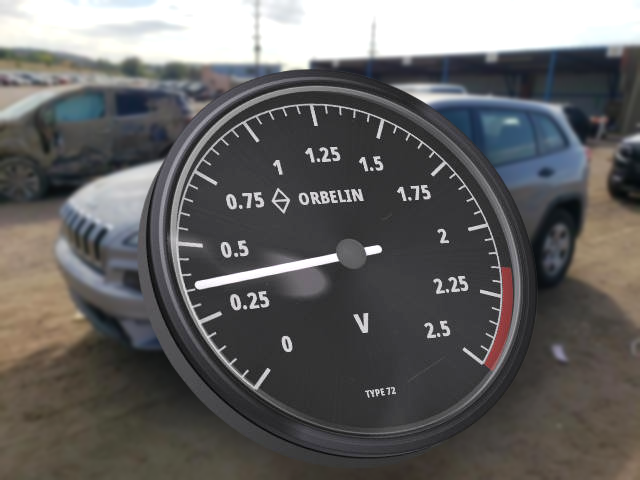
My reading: 0.35V
